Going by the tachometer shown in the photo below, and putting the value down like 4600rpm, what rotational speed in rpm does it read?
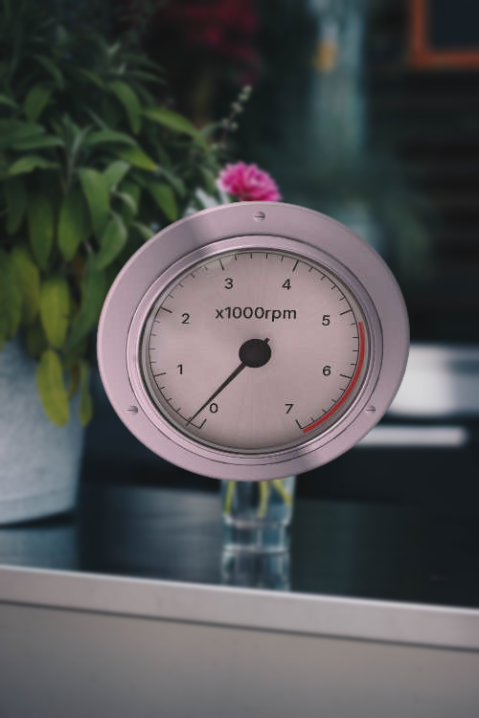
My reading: 200rpm
